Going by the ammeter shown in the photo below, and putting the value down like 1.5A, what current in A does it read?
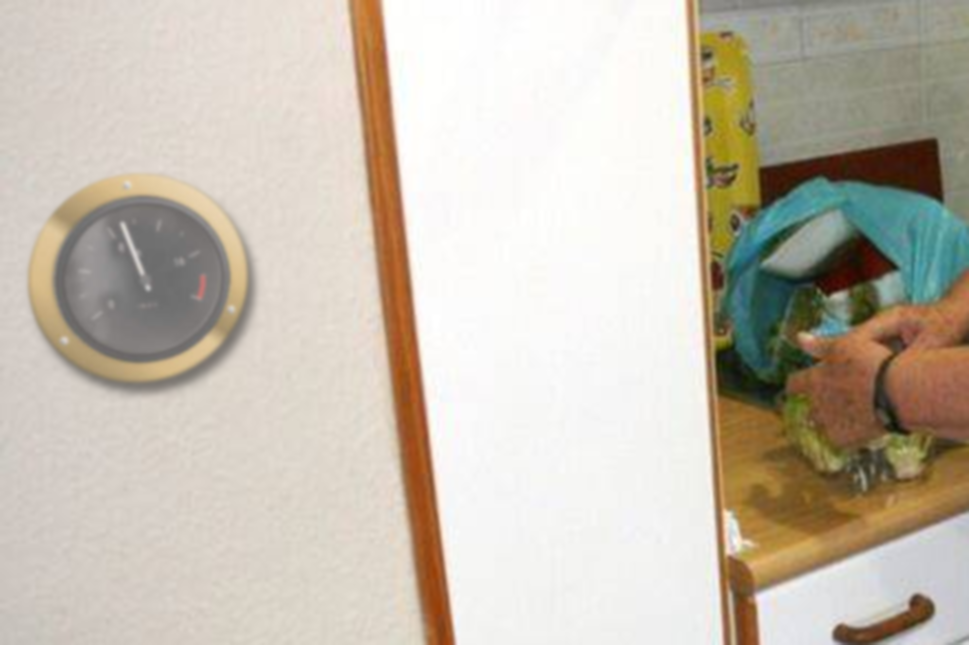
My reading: 9A
